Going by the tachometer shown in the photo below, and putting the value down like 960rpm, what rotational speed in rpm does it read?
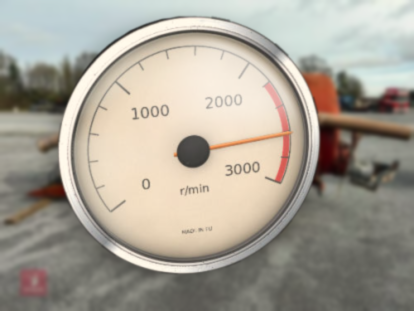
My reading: 2600rpm
